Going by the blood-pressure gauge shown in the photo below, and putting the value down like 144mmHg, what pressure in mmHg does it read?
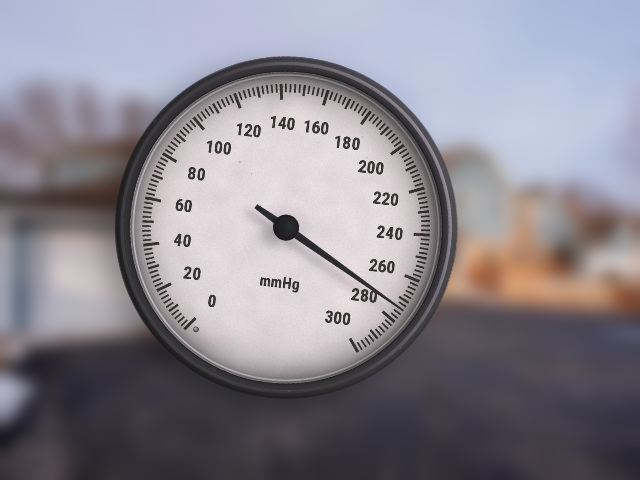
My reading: 274mmHg
